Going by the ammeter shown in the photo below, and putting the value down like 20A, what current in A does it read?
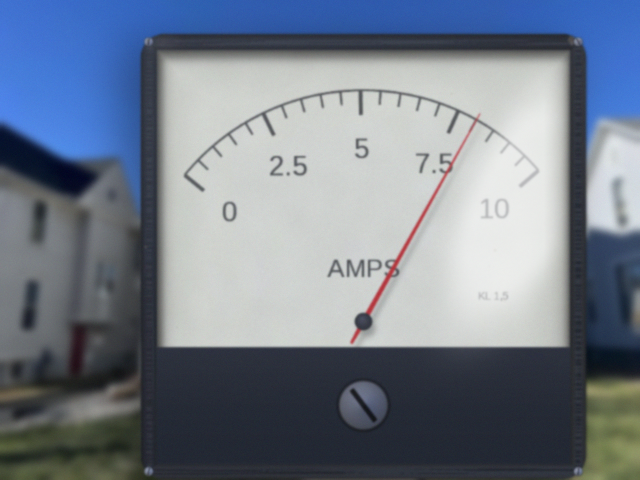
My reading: 8A
